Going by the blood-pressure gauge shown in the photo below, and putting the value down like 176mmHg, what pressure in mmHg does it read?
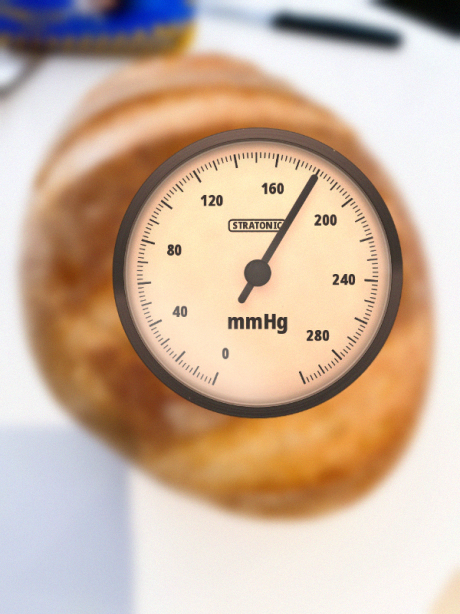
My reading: 180mmHg
